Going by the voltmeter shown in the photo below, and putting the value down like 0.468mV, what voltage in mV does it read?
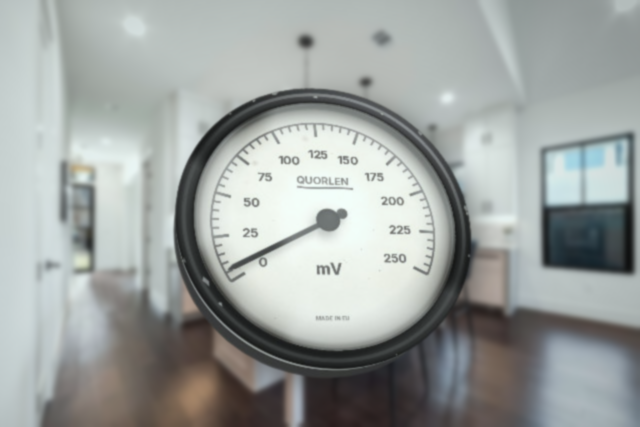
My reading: 5mV
